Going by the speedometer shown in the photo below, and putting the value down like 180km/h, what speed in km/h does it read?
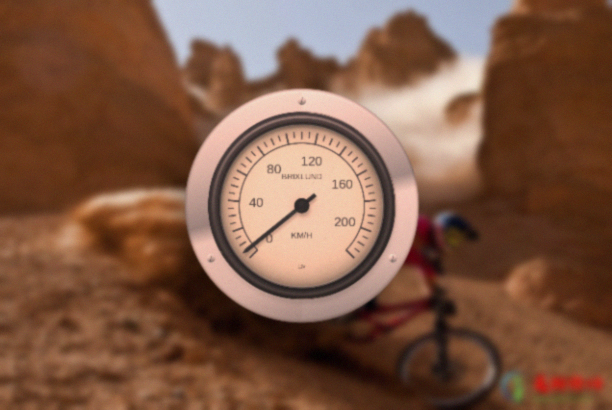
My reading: 5km/h
